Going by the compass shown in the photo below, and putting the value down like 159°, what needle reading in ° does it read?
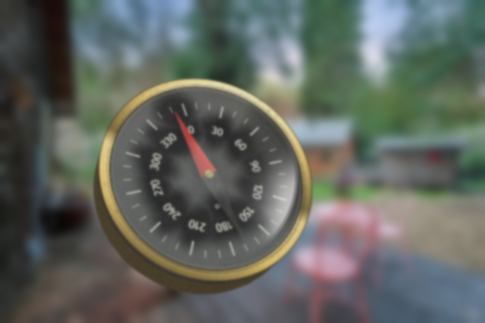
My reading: 350°
